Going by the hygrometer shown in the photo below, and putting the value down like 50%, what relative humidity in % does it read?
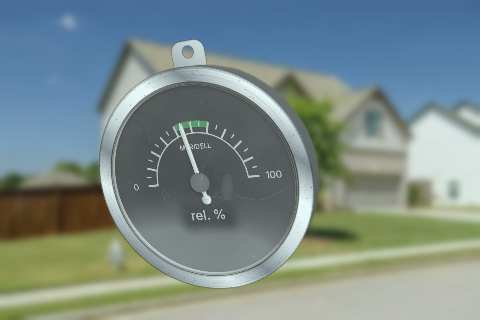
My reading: 45%
